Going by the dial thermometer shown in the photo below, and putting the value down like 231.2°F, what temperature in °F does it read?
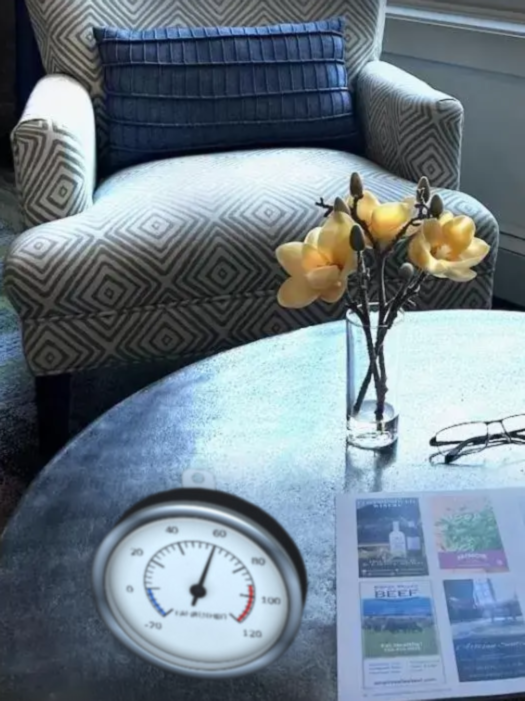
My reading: 60°F
